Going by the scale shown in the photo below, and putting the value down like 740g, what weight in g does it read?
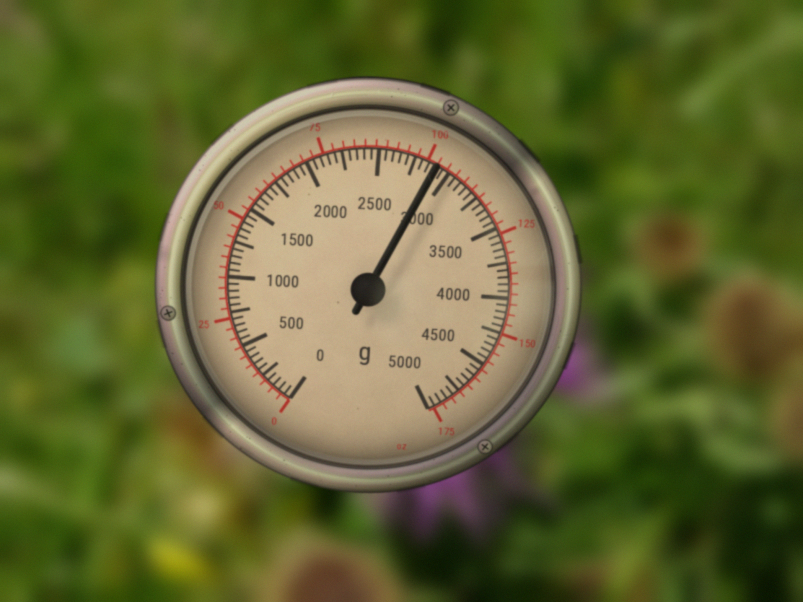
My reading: 2900g
